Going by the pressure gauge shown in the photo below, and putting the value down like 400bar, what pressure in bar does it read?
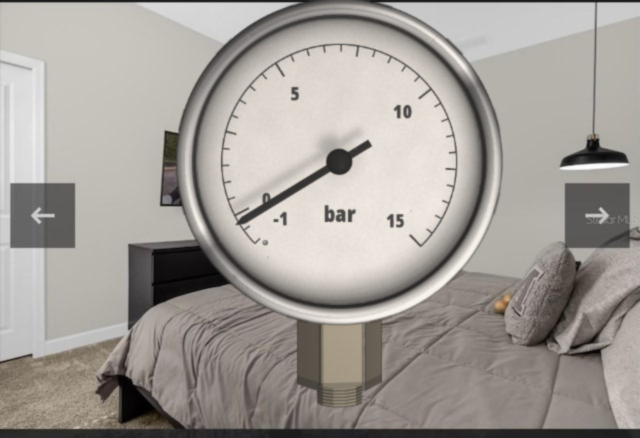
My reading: -0.25bar
